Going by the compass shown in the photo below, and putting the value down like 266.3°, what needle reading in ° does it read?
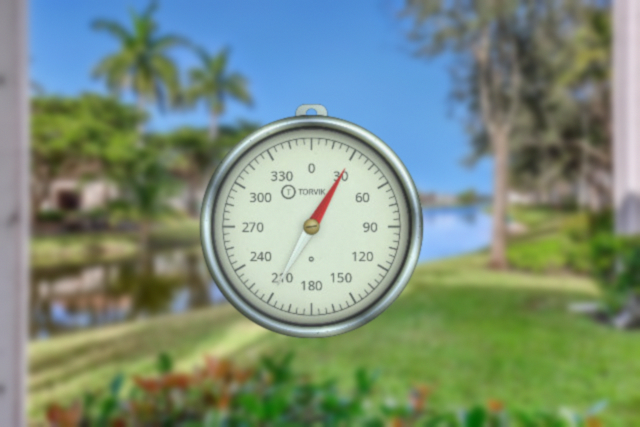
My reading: 30°
